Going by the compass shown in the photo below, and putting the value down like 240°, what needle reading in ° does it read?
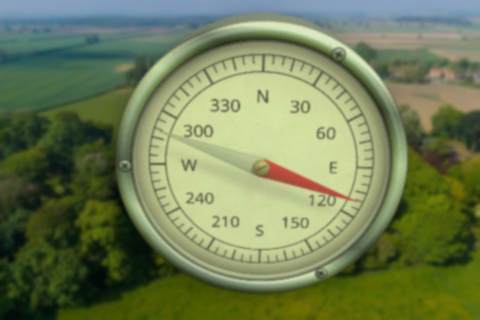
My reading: 110°
